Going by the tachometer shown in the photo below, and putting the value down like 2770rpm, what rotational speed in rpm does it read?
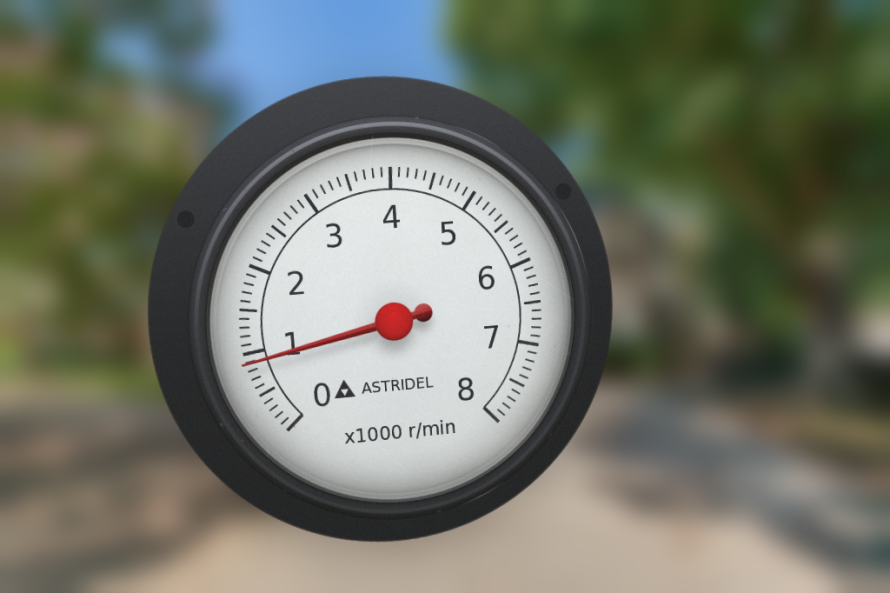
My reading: 900rpm
